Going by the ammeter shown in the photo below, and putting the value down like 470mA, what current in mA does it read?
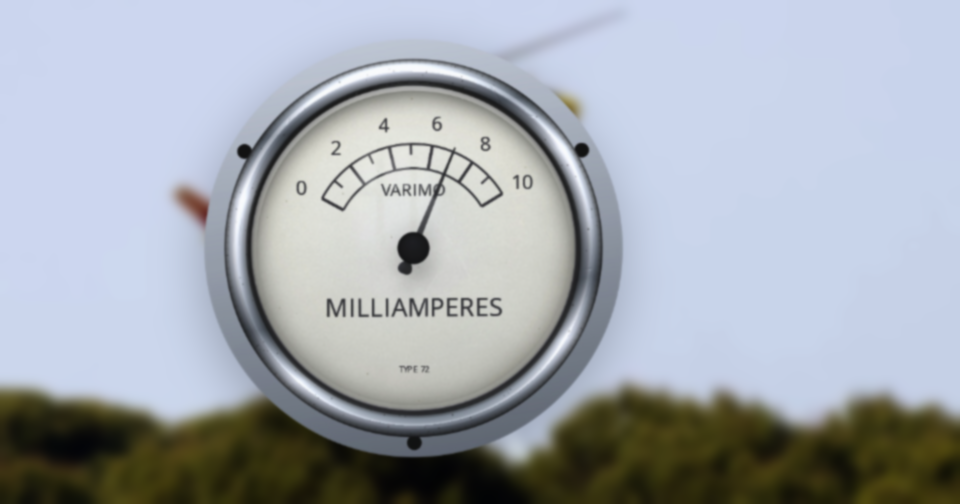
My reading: 7mA
